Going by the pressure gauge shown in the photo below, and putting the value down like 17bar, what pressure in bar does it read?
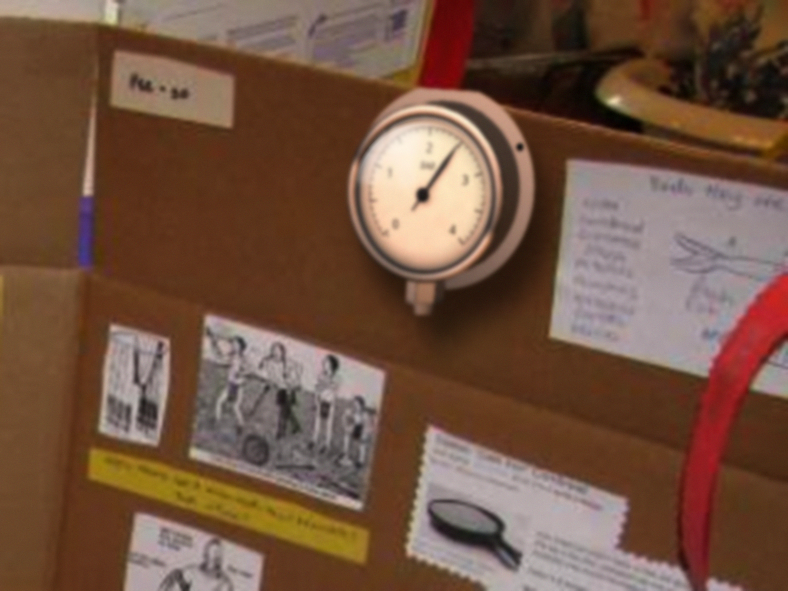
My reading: 2.5bar
